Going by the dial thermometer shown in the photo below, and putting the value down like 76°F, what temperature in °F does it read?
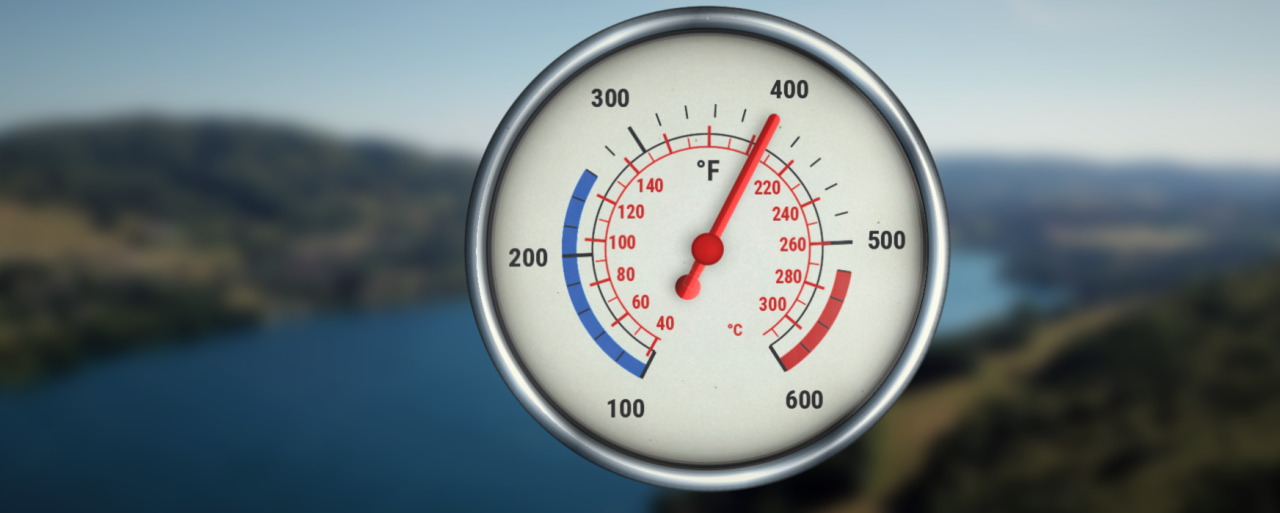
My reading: 400°F
